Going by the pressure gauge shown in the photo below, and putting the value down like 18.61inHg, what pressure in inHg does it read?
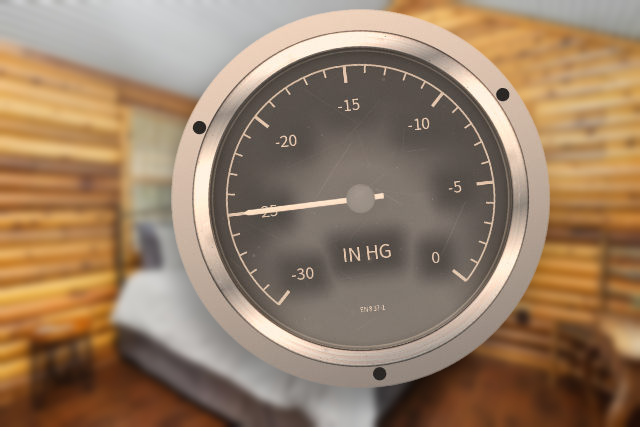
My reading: -25inHg
